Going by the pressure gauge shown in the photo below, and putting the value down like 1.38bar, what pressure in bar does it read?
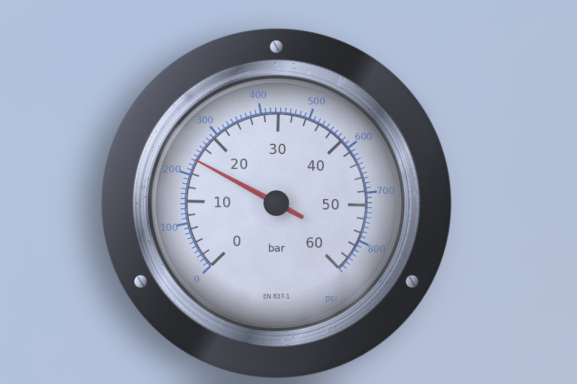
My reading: 16bar
